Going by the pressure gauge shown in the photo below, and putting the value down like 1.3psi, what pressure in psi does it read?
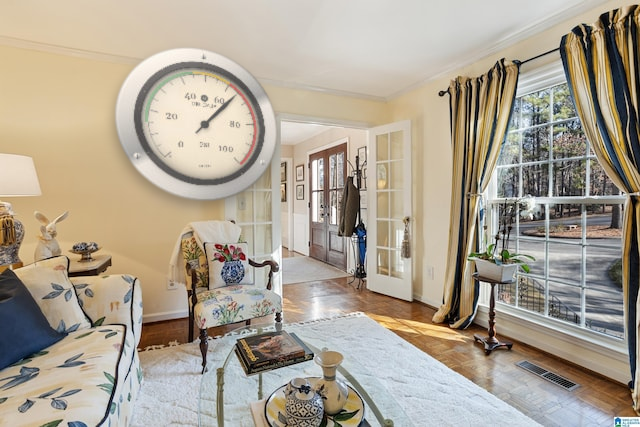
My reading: 65psi
